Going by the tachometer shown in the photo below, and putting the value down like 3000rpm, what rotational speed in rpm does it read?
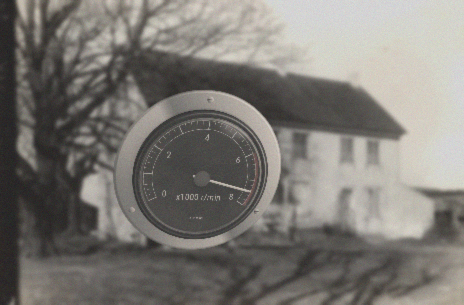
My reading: 7400rpm
